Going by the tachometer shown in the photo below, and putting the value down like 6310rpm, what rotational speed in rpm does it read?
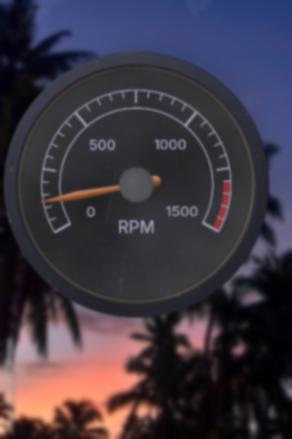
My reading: 125rpm
